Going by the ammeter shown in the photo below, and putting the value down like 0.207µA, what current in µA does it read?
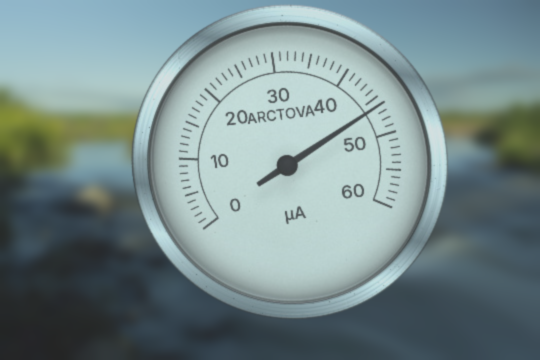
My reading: 46µA
